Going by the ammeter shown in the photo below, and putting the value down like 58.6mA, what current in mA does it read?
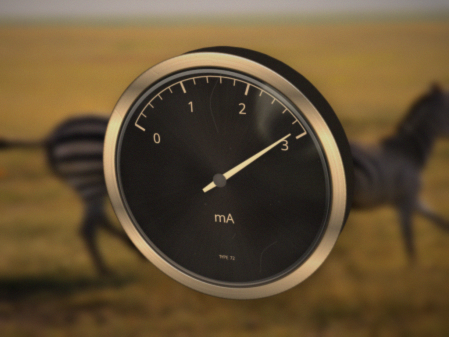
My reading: 2.9mA
